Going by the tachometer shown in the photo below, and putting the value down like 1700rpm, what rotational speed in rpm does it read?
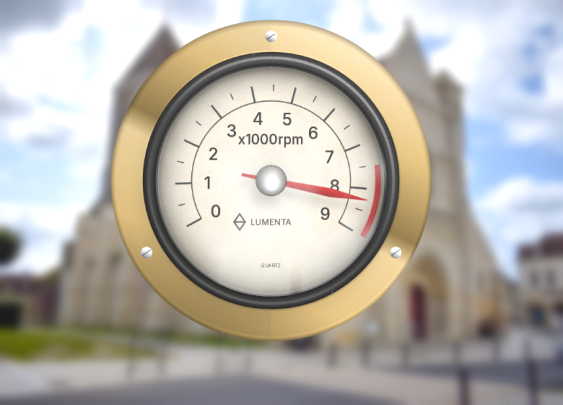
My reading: 8250rpm
